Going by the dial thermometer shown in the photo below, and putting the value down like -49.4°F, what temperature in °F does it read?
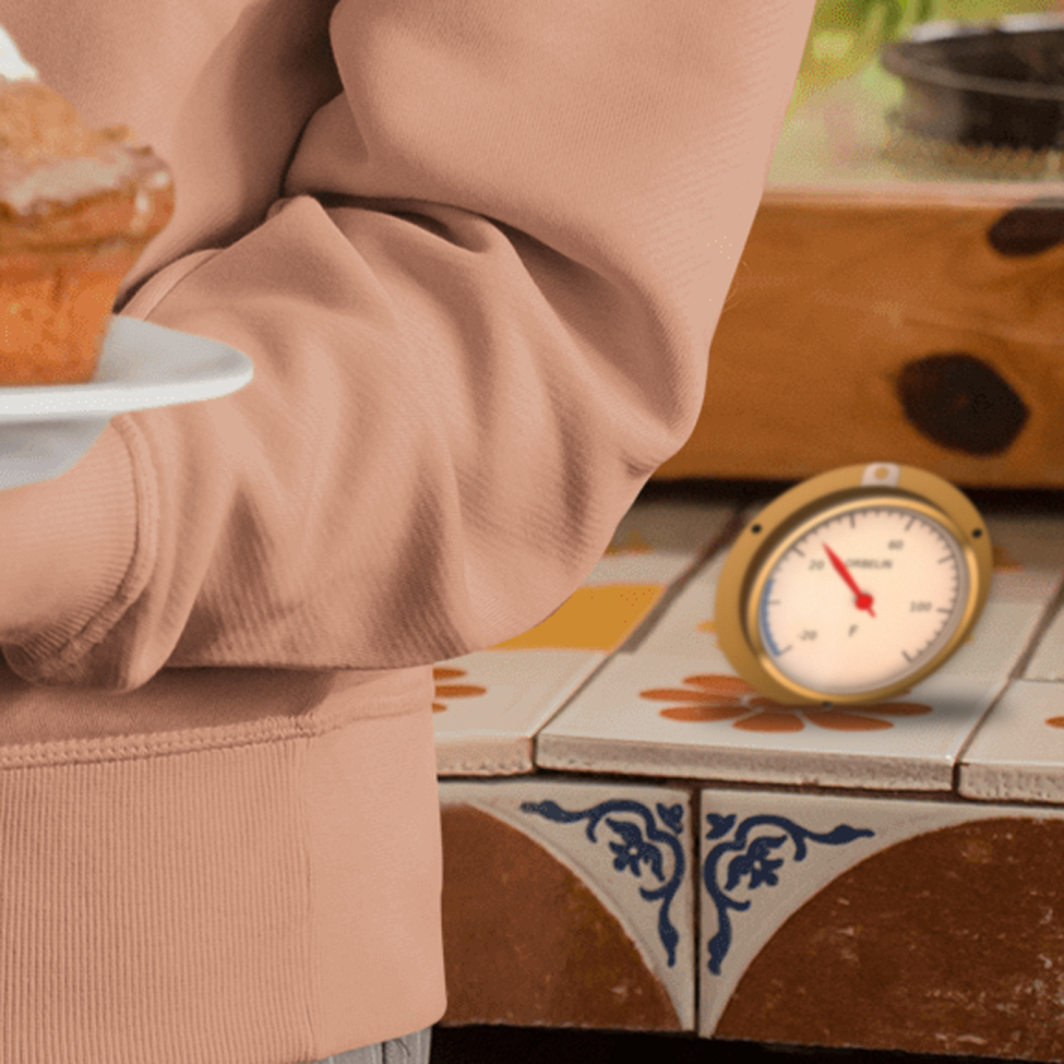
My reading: 28°F
